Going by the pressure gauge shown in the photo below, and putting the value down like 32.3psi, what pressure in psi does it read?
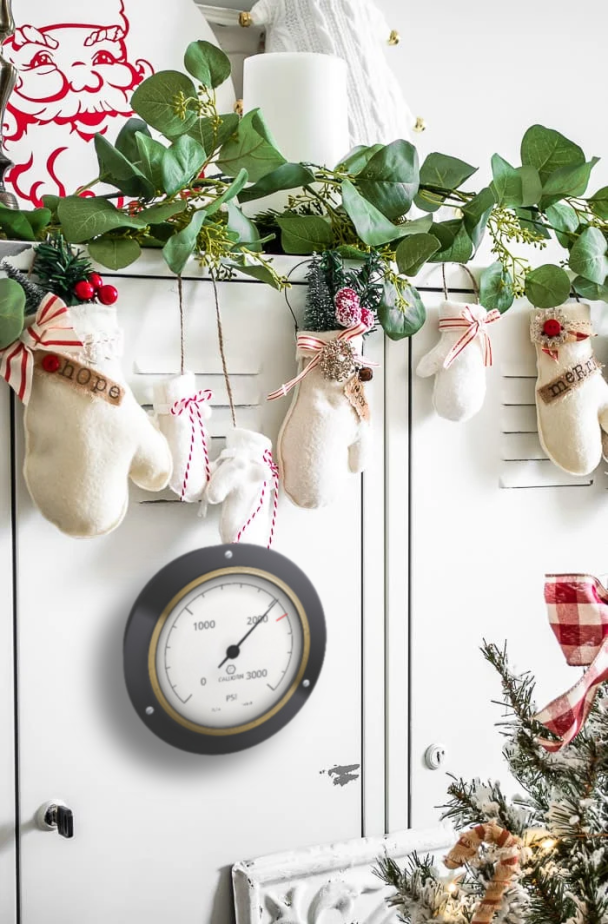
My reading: 2000psi
